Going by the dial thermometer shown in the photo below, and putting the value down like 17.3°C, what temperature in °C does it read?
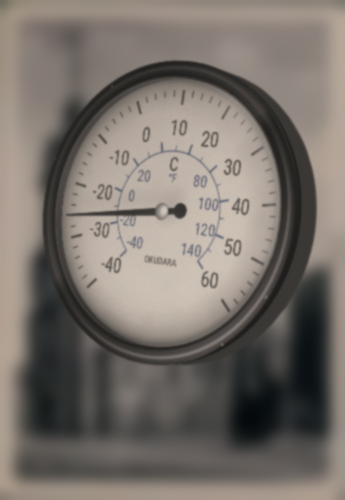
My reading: -26°C
